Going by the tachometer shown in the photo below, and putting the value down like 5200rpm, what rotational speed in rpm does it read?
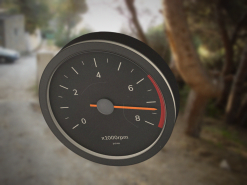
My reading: 7250rpm
